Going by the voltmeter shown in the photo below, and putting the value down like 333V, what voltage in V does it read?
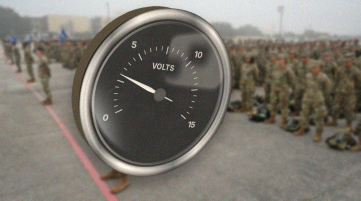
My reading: 3V
